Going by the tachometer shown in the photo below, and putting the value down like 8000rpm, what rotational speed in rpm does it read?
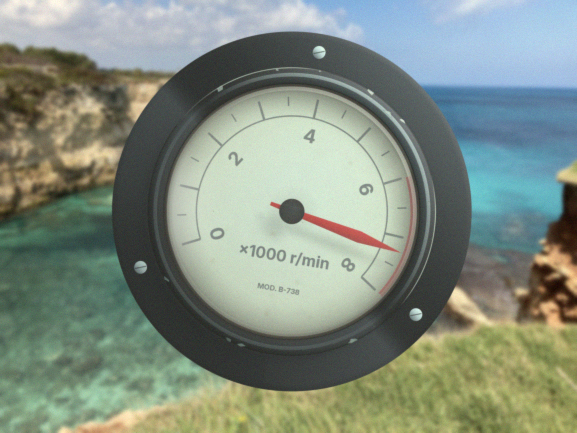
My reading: 7250rpm
